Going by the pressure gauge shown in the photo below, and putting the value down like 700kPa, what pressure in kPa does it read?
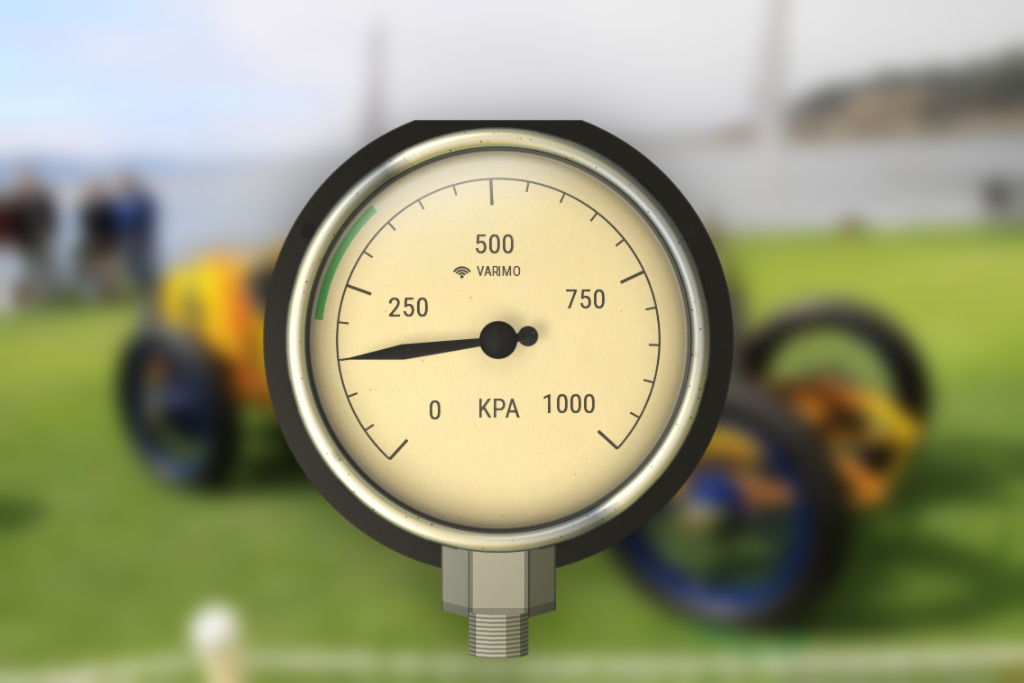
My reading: 150kPa
